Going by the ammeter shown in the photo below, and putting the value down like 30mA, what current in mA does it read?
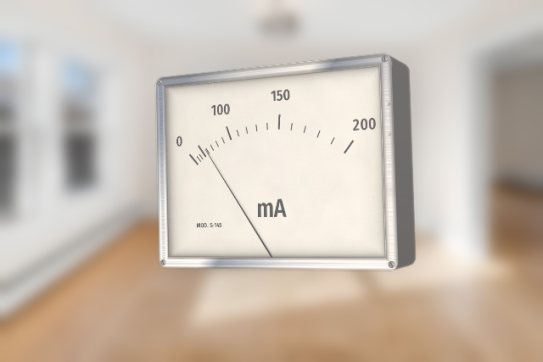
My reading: 60mA
